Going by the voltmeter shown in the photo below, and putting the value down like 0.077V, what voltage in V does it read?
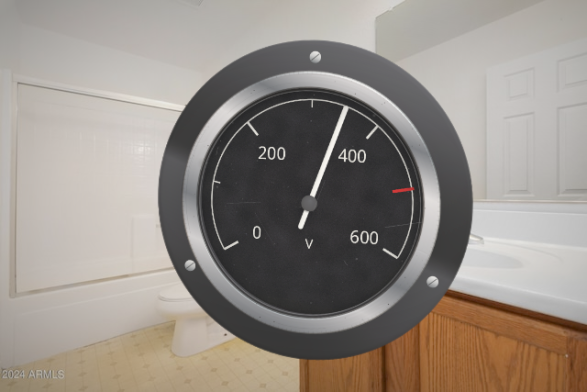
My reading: 350V
